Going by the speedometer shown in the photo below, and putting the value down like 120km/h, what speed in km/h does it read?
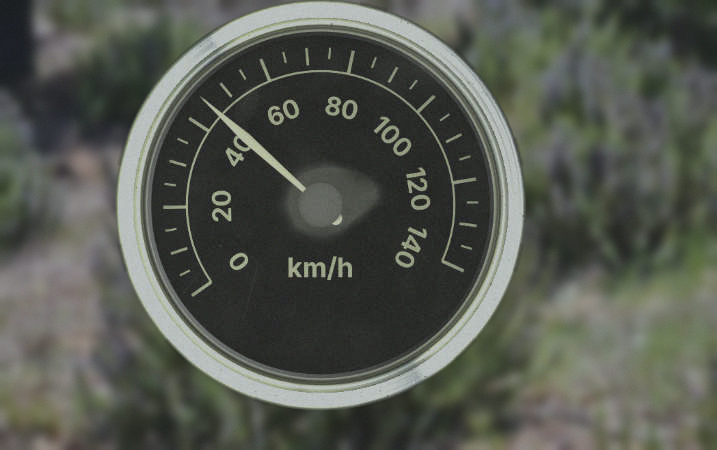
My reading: 45km/h
